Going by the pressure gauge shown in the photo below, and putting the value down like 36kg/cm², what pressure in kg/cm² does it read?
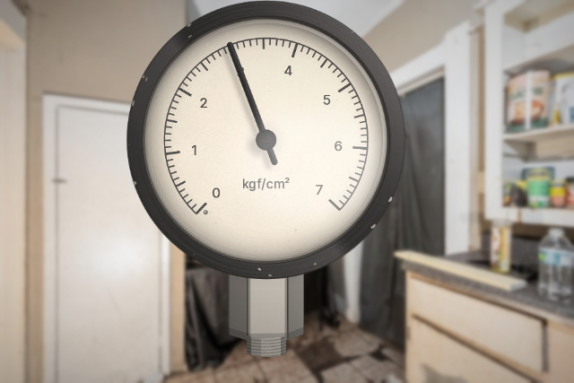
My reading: 3kg/cm²
